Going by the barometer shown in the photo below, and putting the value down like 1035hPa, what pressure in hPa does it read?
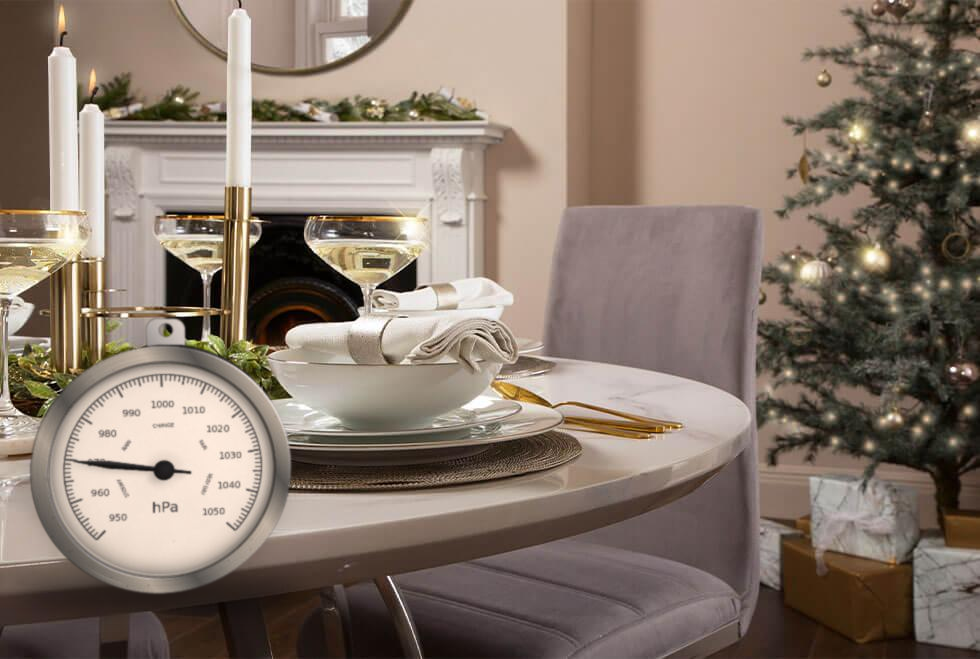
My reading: 970hPa
